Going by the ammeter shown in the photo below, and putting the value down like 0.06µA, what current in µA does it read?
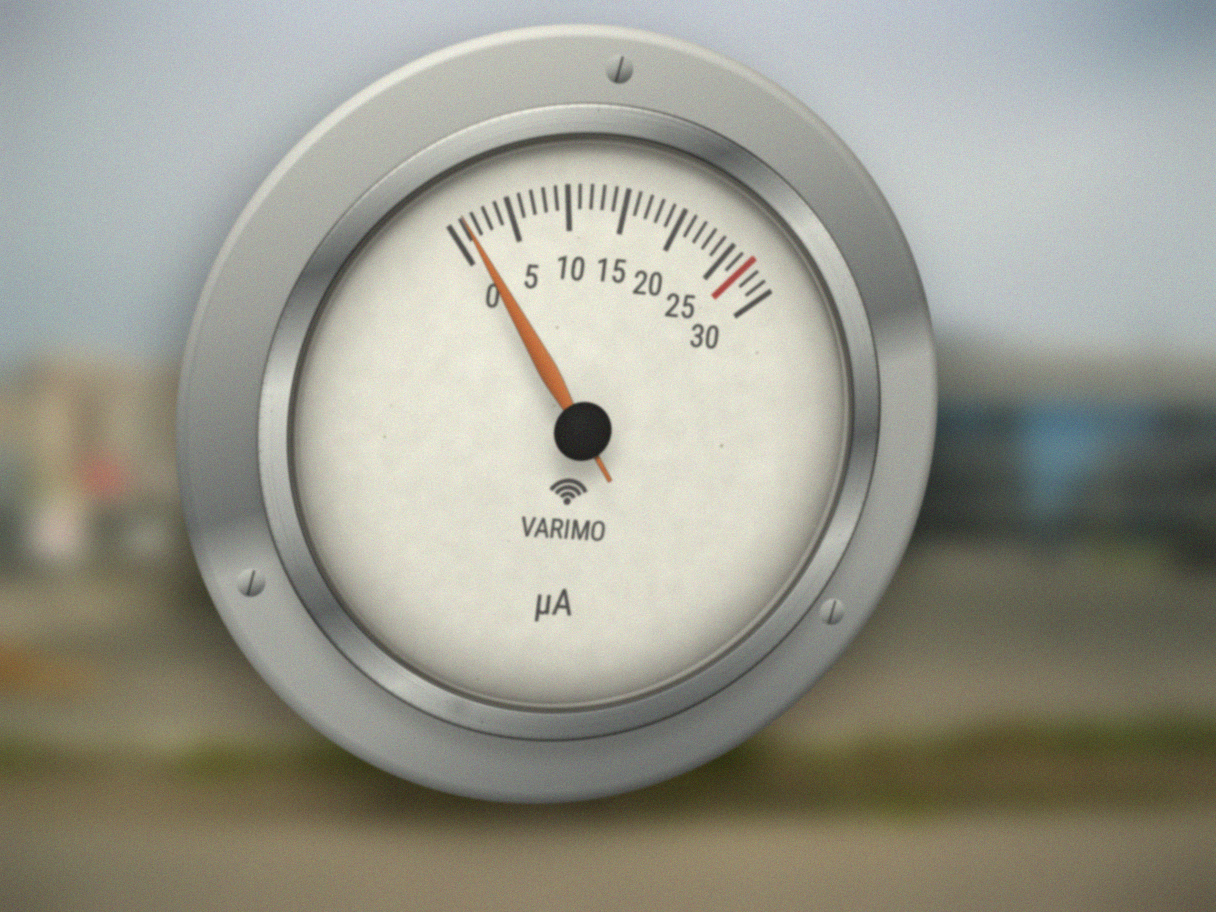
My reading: 1µA
